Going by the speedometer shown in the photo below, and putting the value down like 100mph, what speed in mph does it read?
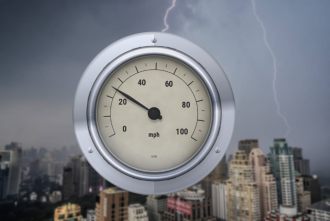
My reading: 25mph
